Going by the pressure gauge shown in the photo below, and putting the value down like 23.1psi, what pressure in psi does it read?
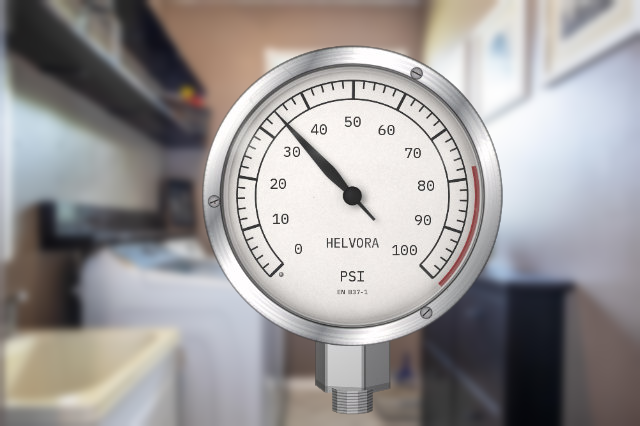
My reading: 34psi
